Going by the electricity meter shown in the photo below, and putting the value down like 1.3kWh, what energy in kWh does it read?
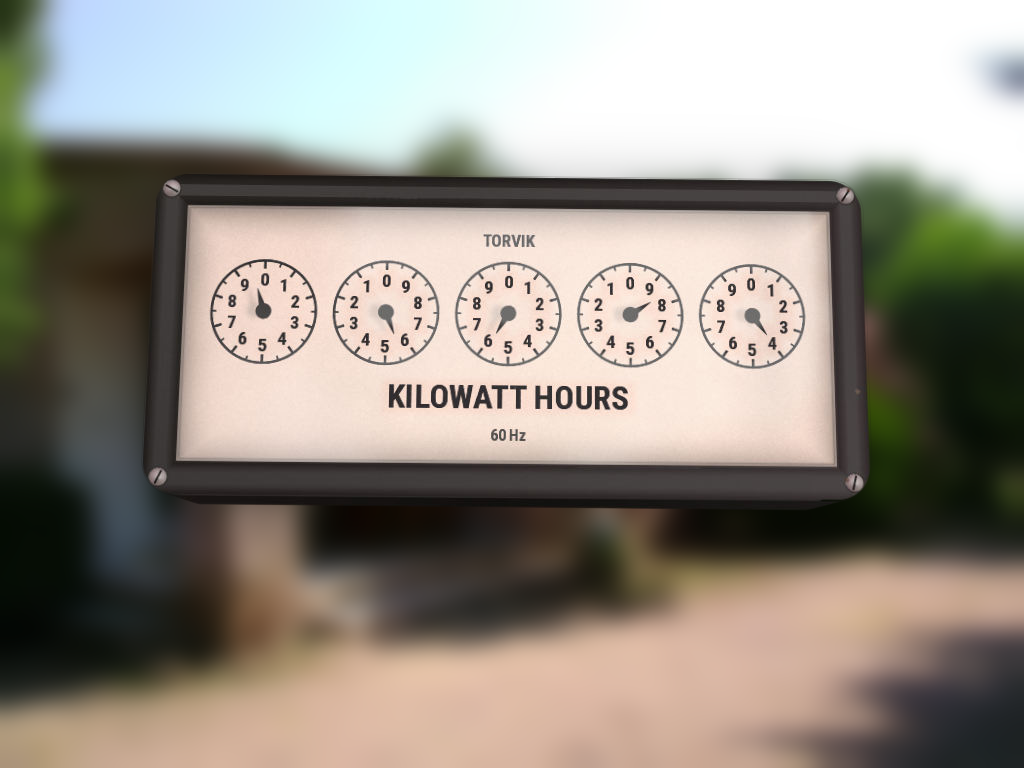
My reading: 95584kWh
